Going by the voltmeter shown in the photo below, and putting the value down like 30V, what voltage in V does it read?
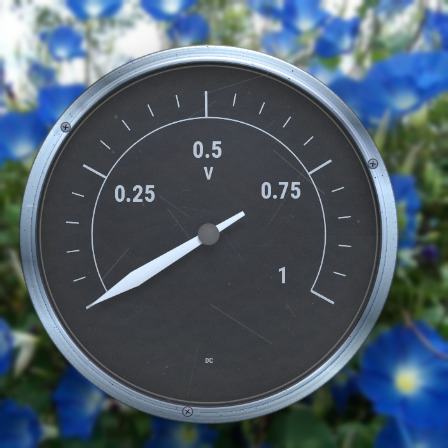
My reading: 0V
